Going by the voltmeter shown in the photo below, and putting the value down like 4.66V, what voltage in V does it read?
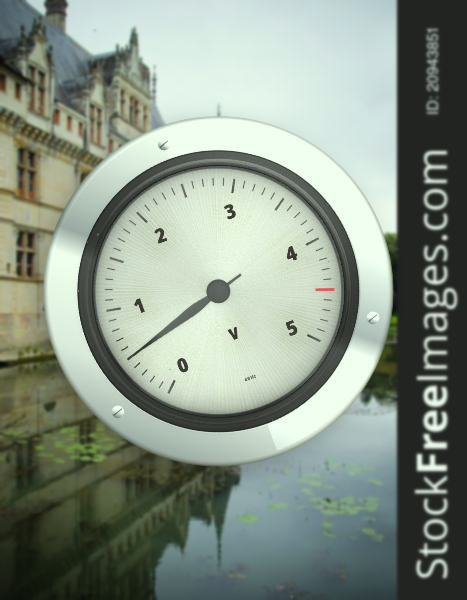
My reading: 0.5V
